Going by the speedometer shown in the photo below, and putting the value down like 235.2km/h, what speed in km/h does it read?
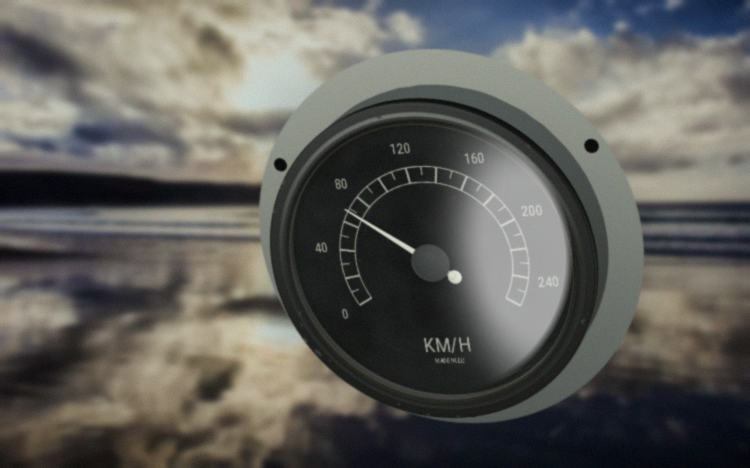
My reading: 70km/h
